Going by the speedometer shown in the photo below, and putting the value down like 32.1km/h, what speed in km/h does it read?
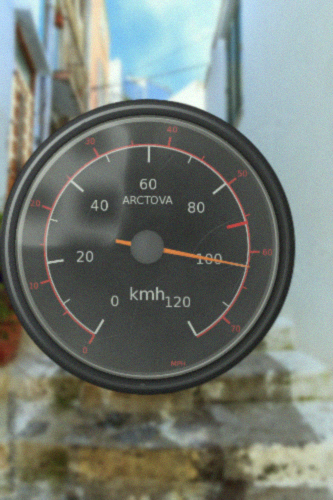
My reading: 100km/h
